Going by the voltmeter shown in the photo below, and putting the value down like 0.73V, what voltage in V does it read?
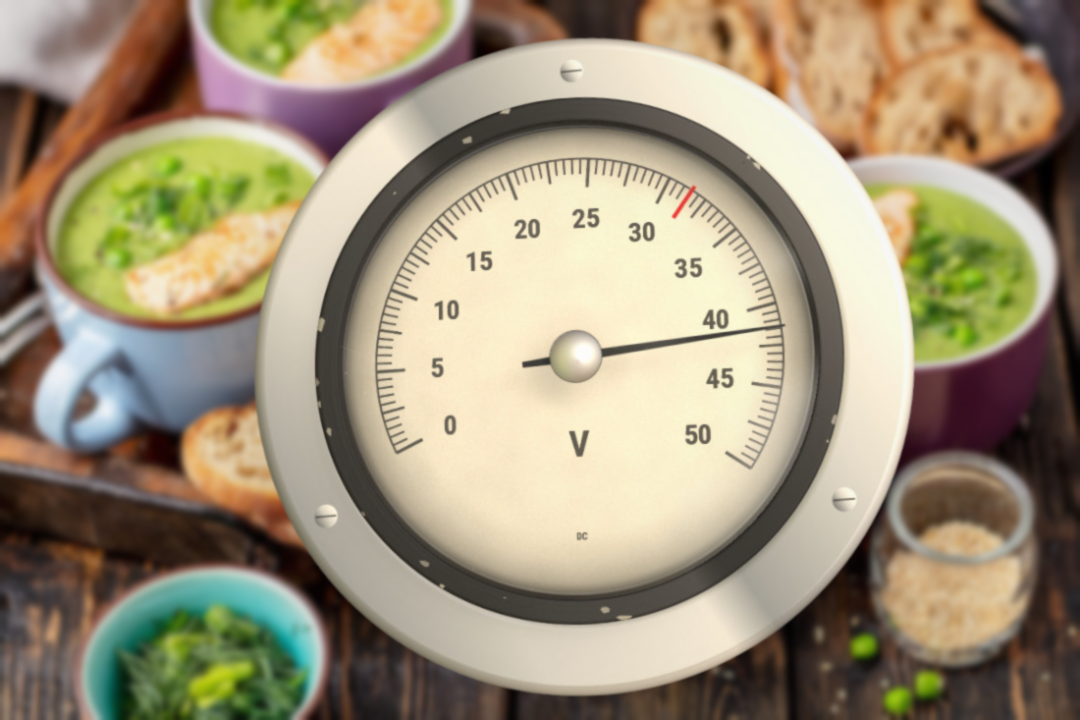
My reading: 41.5V
